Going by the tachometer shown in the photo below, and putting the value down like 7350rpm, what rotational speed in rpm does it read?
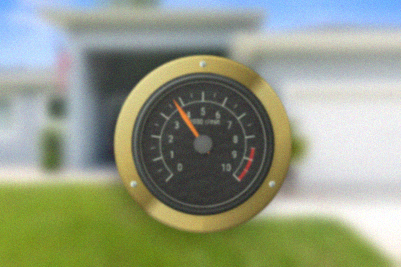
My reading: 3750rpm
